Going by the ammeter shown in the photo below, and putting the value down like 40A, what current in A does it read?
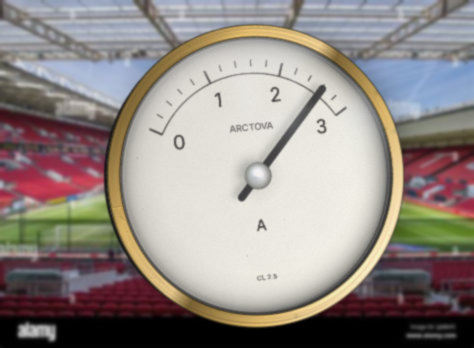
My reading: 2.6A
